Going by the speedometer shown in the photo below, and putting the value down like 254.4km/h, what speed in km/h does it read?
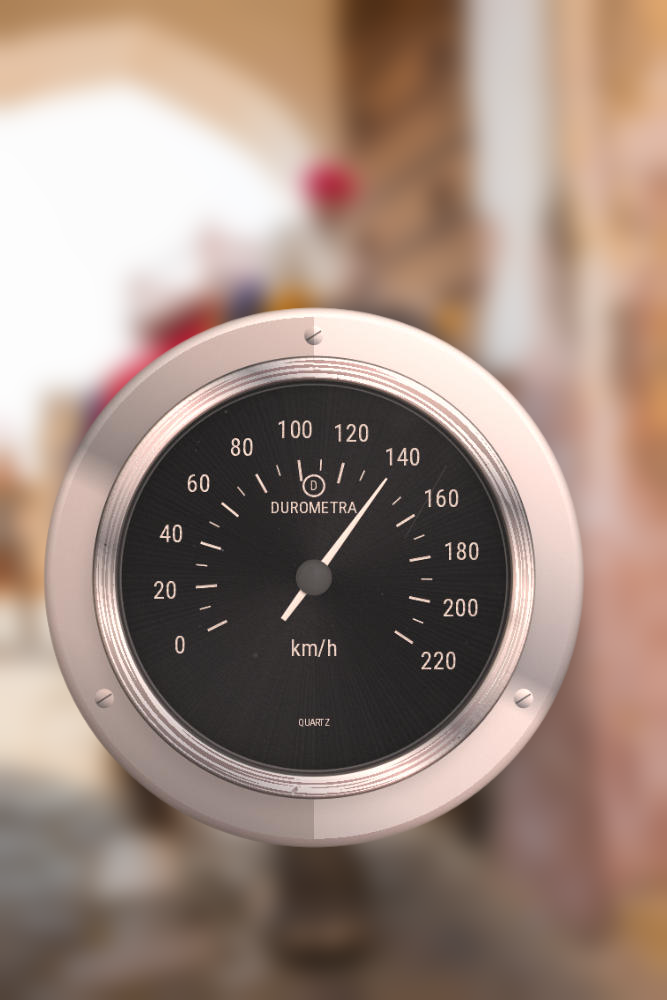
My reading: 140km/h
